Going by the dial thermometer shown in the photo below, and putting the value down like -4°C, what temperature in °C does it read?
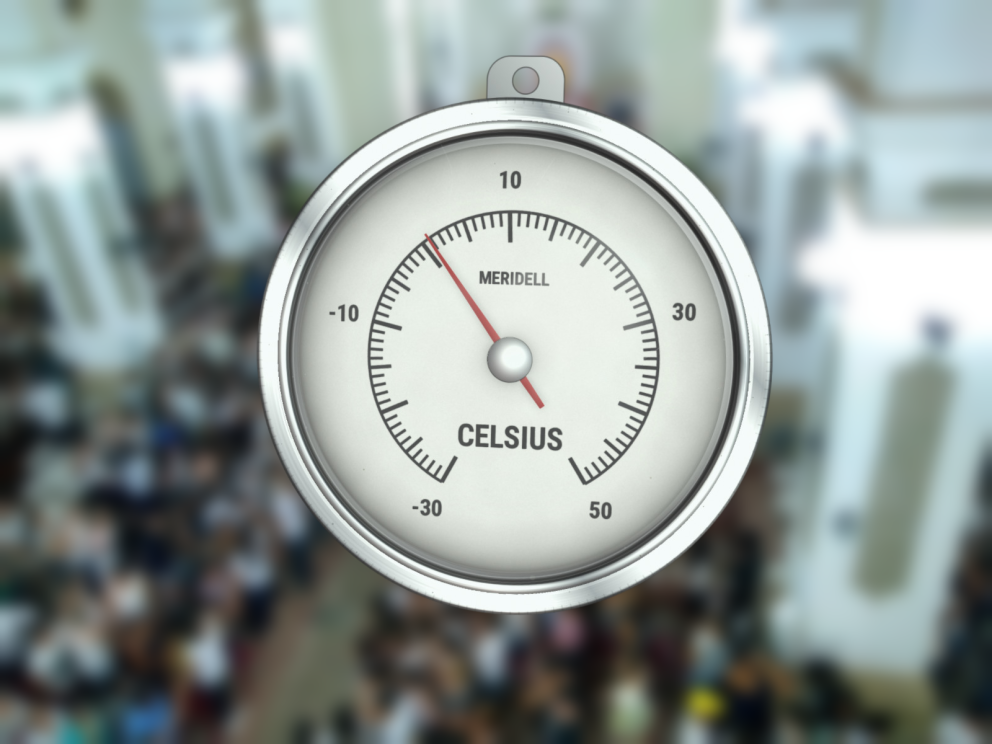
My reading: 1°C
